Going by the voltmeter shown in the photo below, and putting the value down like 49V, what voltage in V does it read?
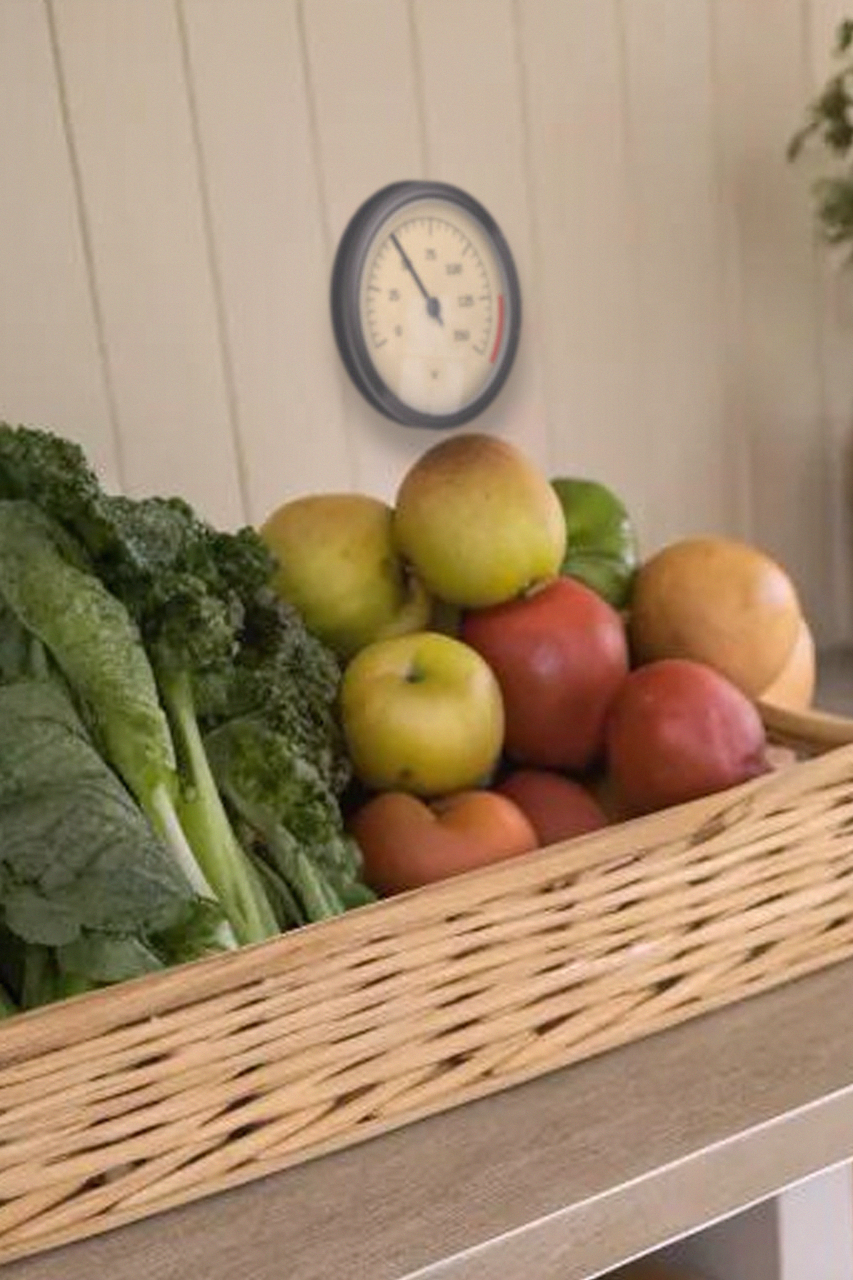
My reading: 50V
